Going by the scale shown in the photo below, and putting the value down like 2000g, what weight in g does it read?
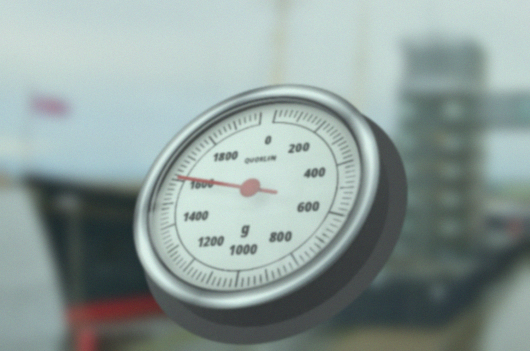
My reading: 1600g
